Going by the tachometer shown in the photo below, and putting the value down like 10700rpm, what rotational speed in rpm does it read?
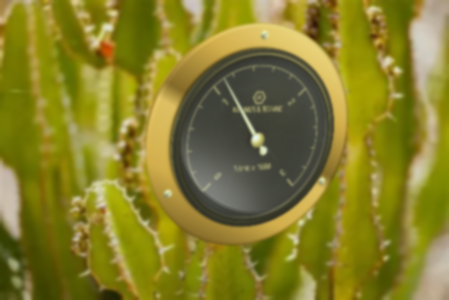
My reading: 1100rpm
